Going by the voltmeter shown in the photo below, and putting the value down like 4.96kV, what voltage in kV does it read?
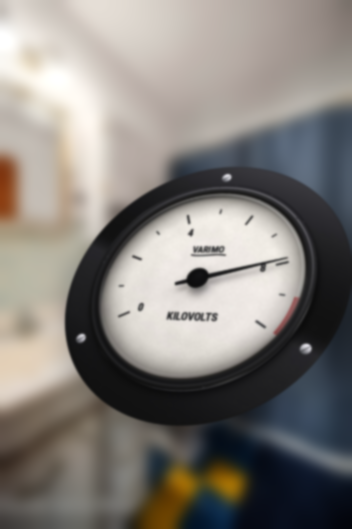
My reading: 8kV
